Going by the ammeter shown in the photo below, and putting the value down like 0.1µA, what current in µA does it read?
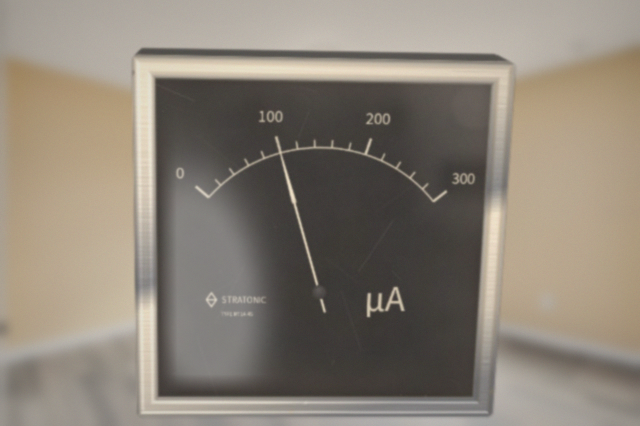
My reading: 100µA
